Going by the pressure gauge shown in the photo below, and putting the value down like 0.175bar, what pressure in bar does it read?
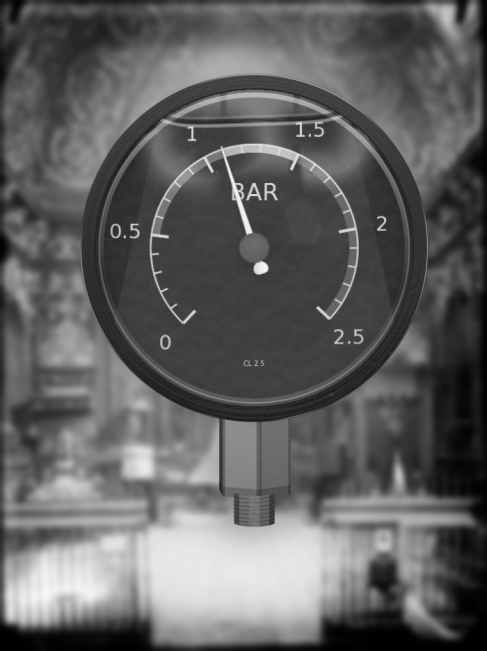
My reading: 1.1bar
